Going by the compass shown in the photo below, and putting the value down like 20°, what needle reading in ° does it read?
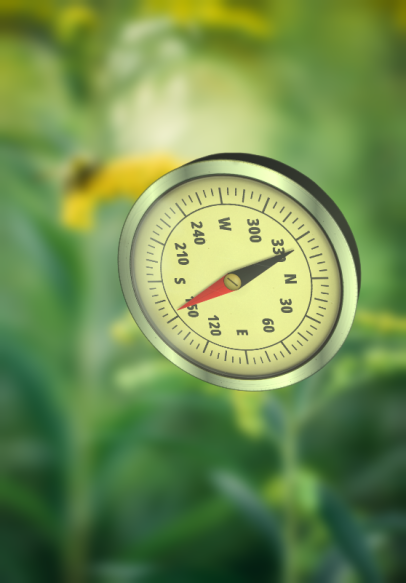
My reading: 155°
